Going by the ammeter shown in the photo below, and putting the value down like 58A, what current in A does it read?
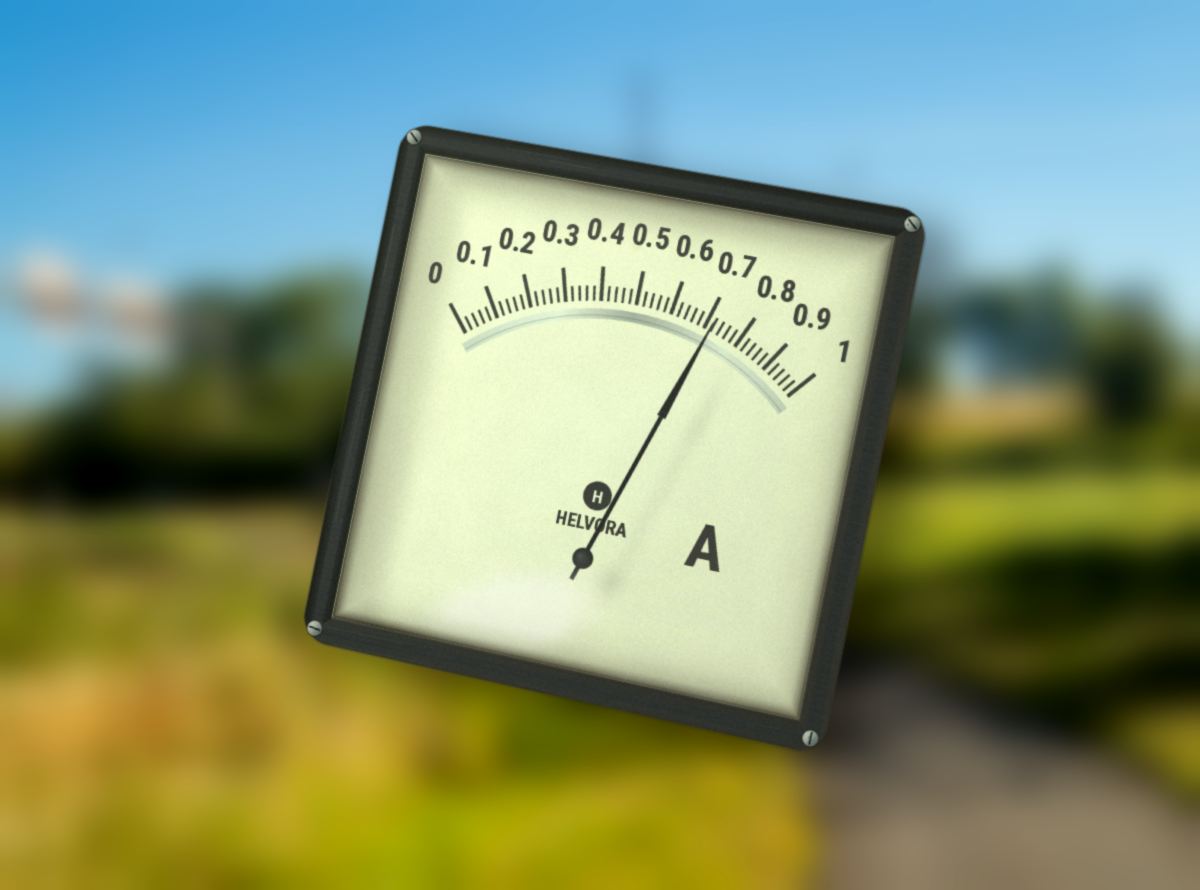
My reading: 0.72A
